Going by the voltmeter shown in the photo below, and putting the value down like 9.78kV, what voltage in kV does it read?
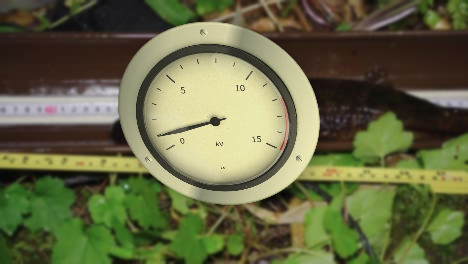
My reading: 1kV
